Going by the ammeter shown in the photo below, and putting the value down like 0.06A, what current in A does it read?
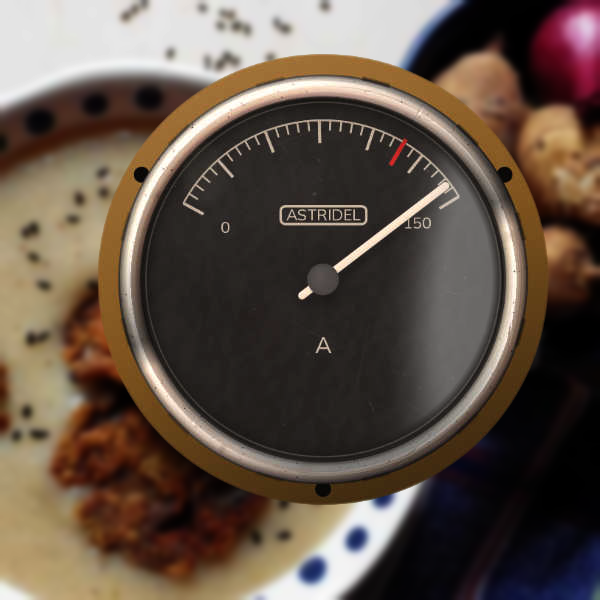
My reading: 142.5A
